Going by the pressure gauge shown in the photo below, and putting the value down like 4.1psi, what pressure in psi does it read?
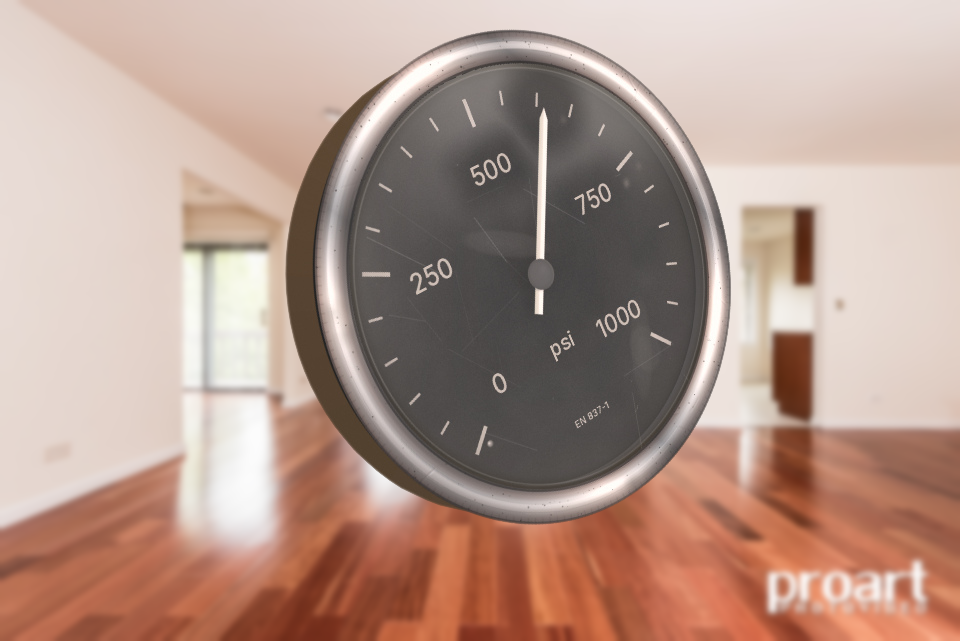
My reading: 600psi
